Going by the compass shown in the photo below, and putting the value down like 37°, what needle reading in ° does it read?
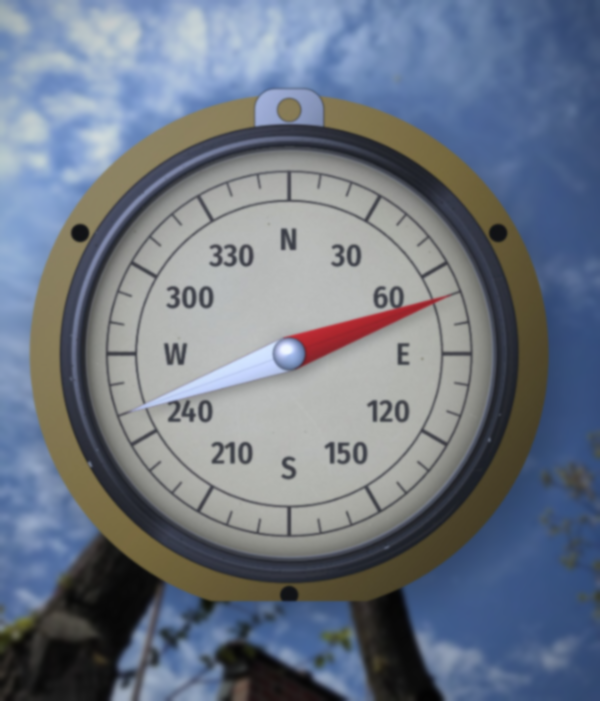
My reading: 70°
